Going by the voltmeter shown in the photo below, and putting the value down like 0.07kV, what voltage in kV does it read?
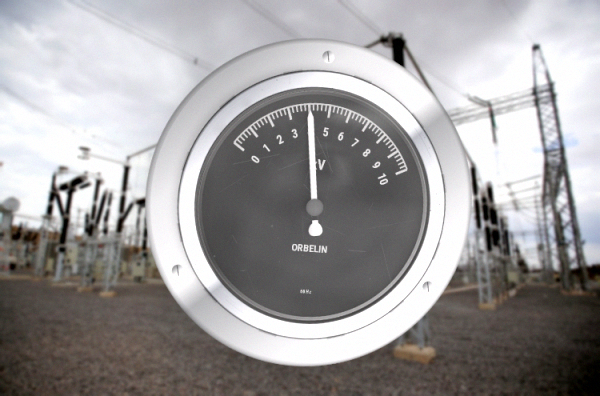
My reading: 4kV
